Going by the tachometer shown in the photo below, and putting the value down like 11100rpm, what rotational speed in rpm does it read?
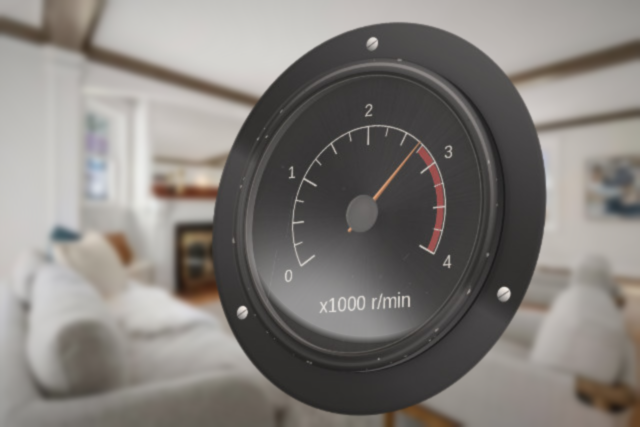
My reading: 2750rpm
